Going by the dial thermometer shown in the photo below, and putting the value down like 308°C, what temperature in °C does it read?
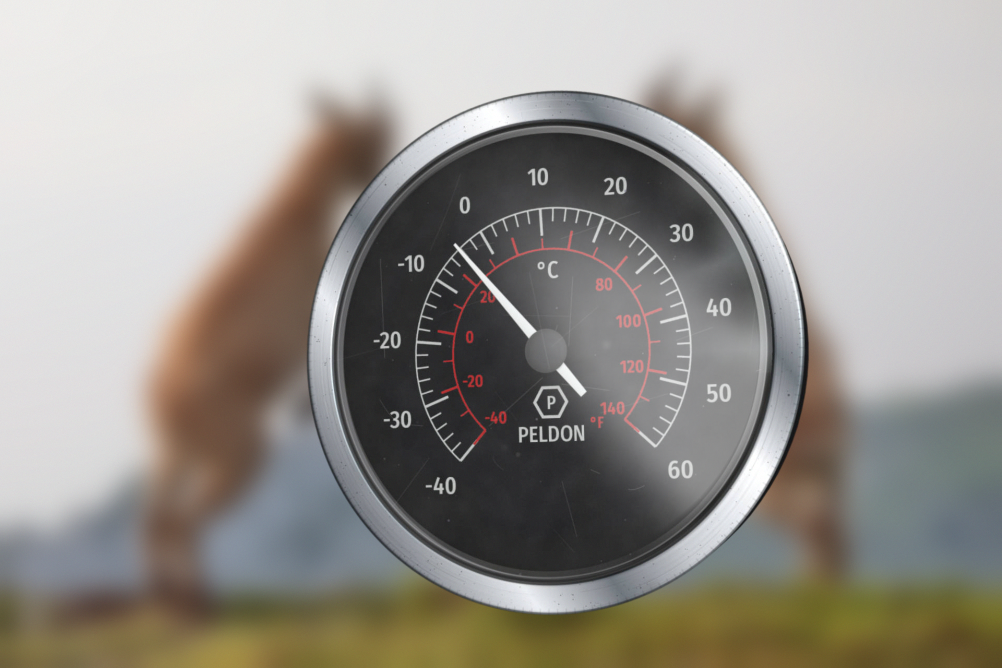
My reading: -4°C
